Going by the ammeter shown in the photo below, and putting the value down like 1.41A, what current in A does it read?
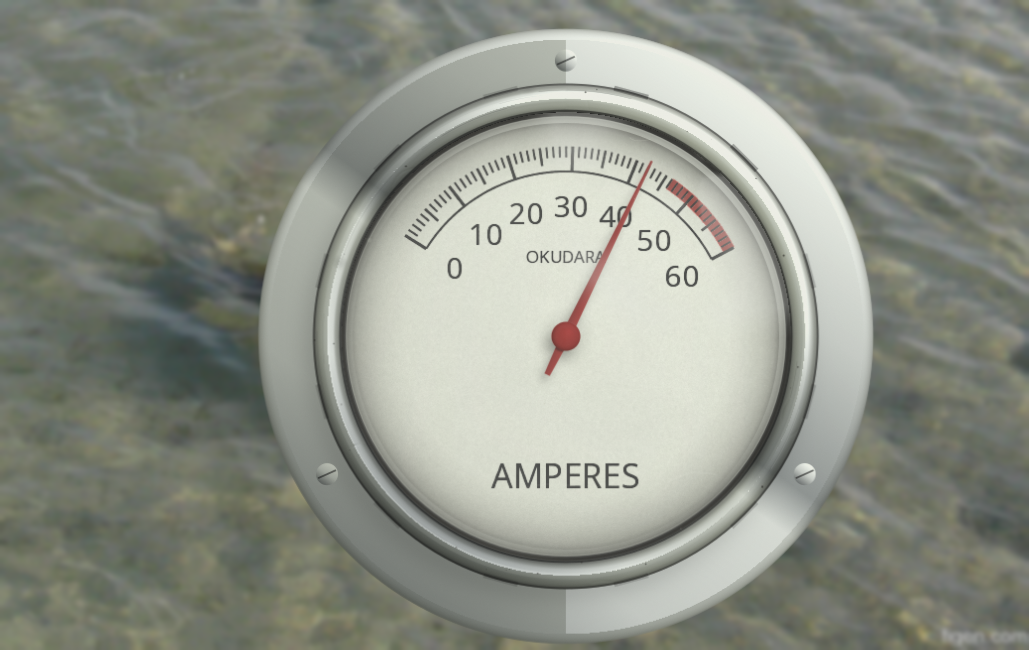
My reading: 42A
